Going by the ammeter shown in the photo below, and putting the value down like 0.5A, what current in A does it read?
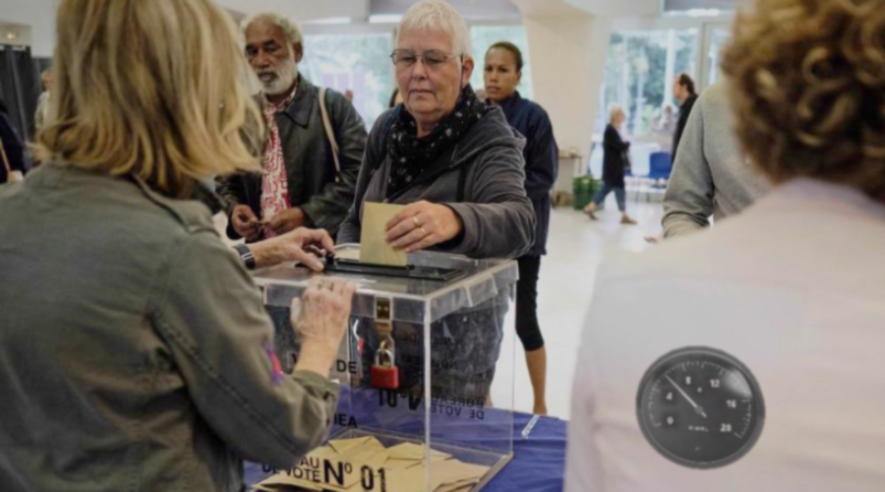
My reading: 6A
